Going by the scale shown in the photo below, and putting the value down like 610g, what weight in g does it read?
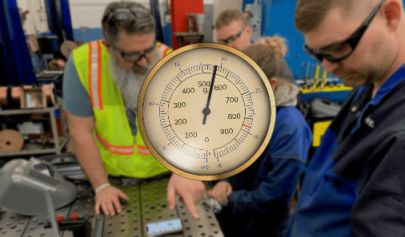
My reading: 550g
